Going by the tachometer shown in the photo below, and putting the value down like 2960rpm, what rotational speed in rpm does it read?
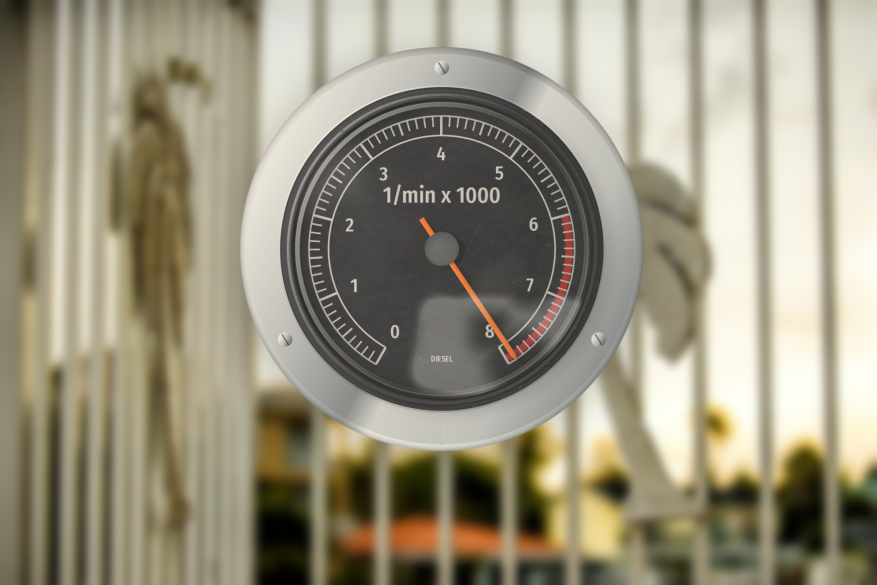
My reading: 7900rpm
